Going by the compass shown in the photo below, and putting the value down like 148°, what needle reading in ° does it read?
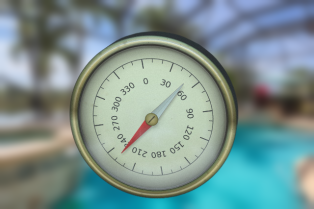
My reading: 230°
